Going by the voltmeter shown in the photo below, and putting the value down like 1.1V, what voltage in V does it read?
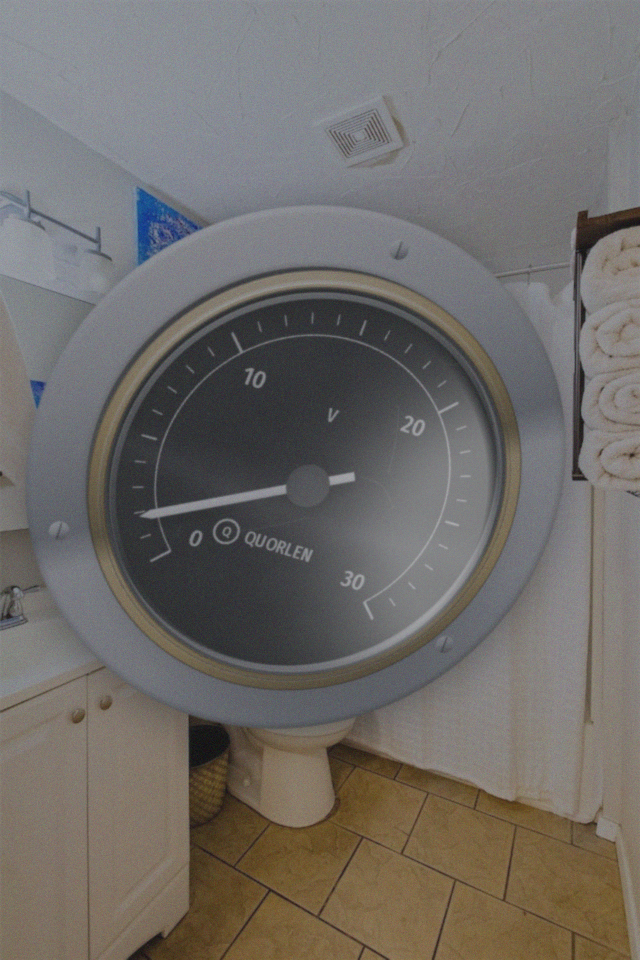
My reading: 2V
